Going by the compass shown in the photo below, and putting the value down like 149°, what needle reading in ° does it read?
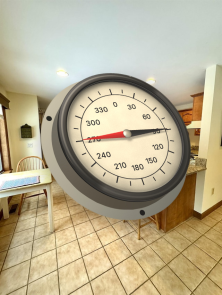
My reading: 270°
